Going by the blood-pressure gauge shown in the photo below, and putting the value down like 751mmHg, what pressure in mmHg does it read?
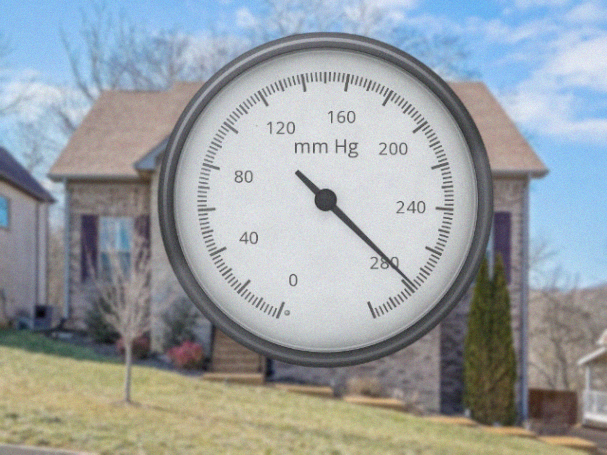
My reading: 278mmHg
